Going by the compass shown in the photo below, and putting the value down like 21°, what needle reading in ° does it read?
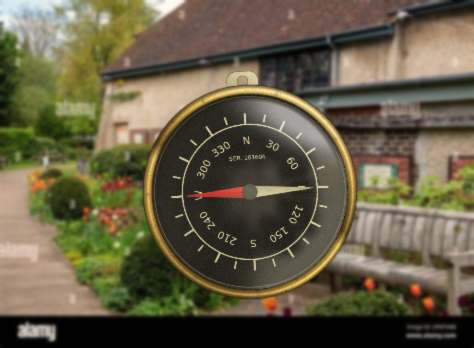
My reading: 270°
